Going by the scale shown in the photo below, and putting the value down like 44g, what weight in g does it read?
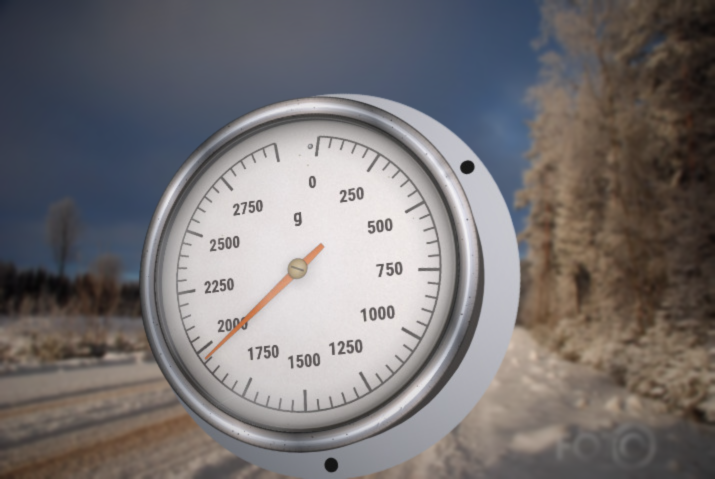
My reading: 1950g
